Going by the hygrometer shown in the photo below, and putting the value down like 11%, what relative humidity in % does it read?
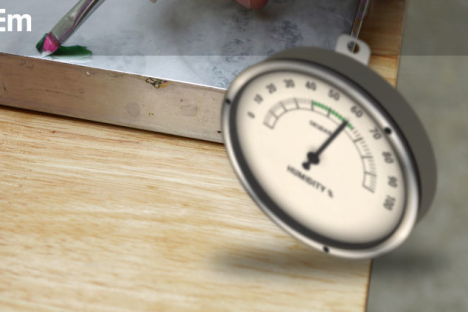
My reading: 60%
